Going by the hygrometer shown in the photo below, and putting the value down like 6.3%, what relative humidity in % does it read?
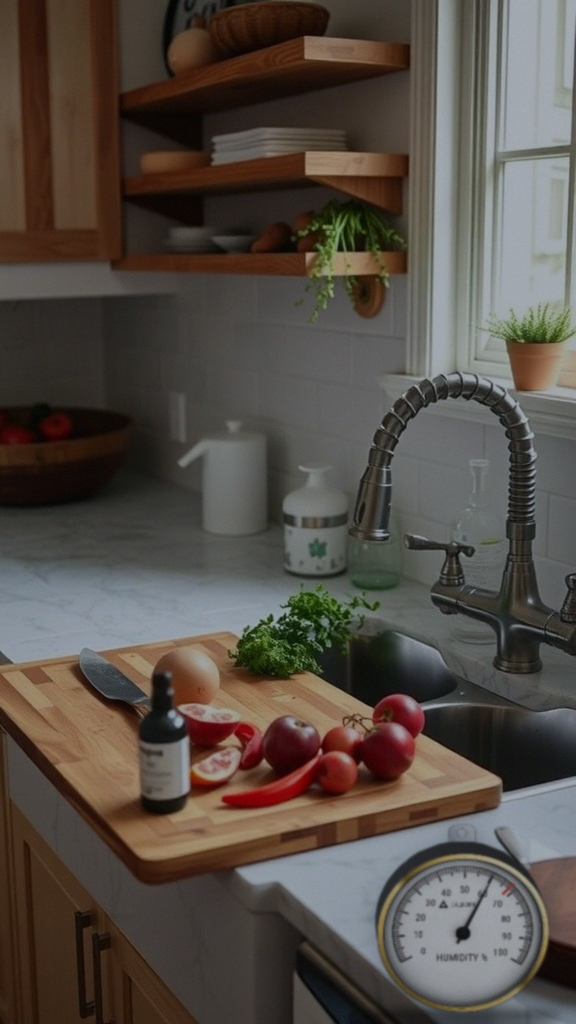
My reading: 60%
